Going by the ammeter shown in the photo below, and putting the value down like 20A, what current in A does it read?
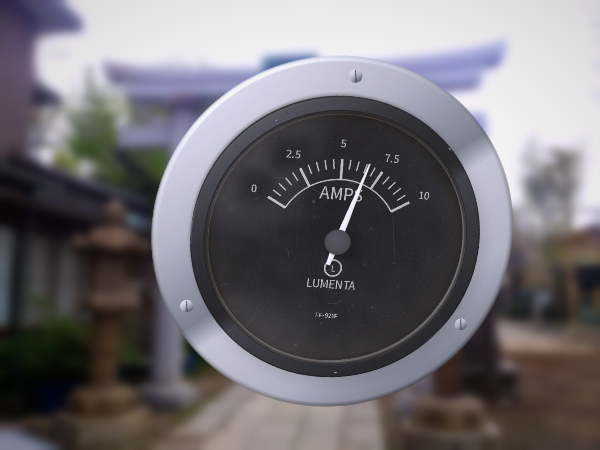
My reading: 6.5A
